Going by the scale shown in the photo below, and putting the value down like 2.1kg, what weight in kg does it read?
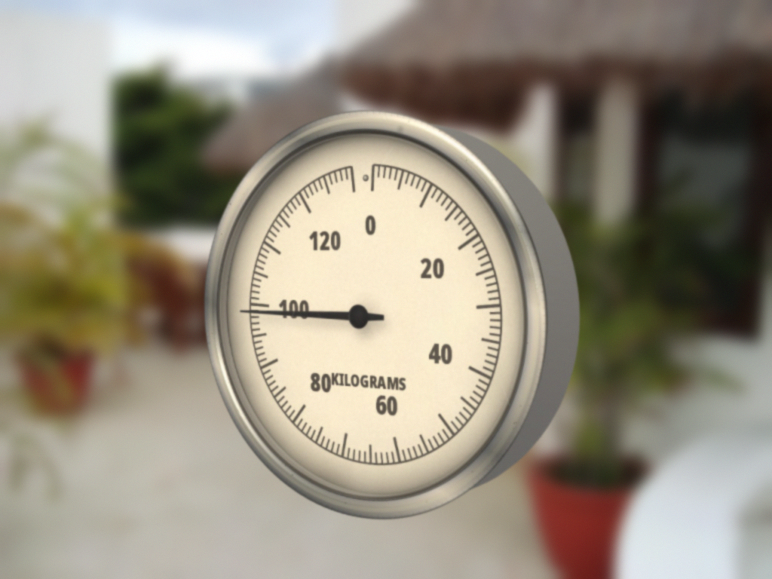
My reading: 99kg
